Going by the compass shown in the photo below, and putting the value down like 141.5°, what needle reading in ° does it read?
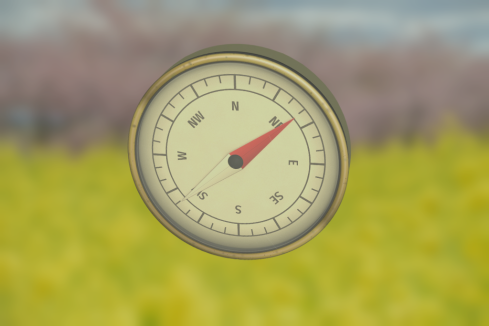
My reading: 50°
